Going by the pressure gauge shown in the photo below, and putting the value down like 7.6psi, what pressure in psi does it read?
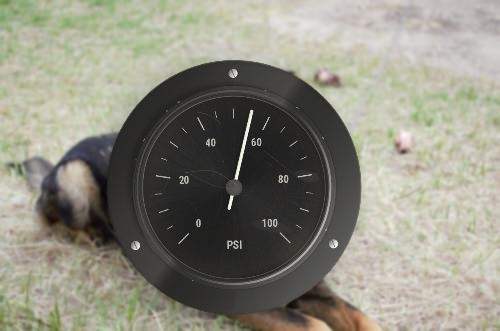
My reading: 55psi
